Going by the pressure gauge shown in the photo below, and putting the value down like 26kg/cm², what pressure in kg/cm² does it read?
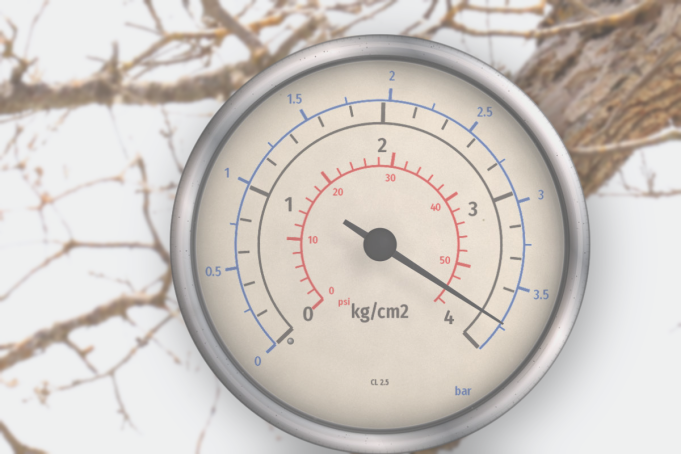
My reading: 3.8kg/cm²
